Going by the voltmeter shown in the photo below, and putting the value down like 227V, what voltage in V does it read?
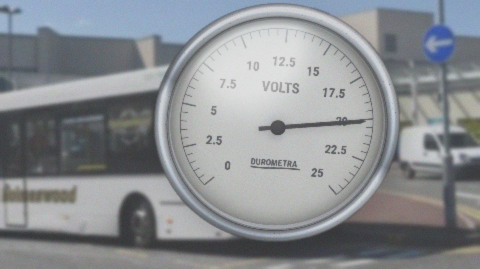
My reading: 20V
